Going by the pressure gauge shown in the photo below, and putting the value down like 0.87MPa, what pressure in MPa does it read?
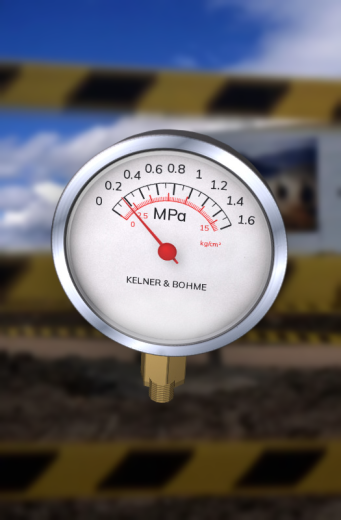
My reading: 0.2MPa
